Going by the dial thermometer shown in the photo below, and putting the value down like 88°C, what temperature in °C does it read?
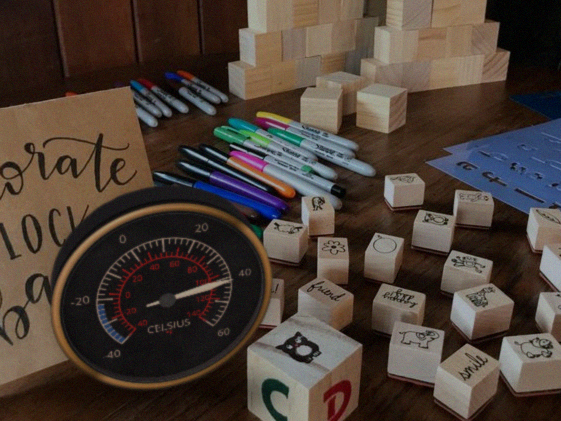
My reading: 40°C
